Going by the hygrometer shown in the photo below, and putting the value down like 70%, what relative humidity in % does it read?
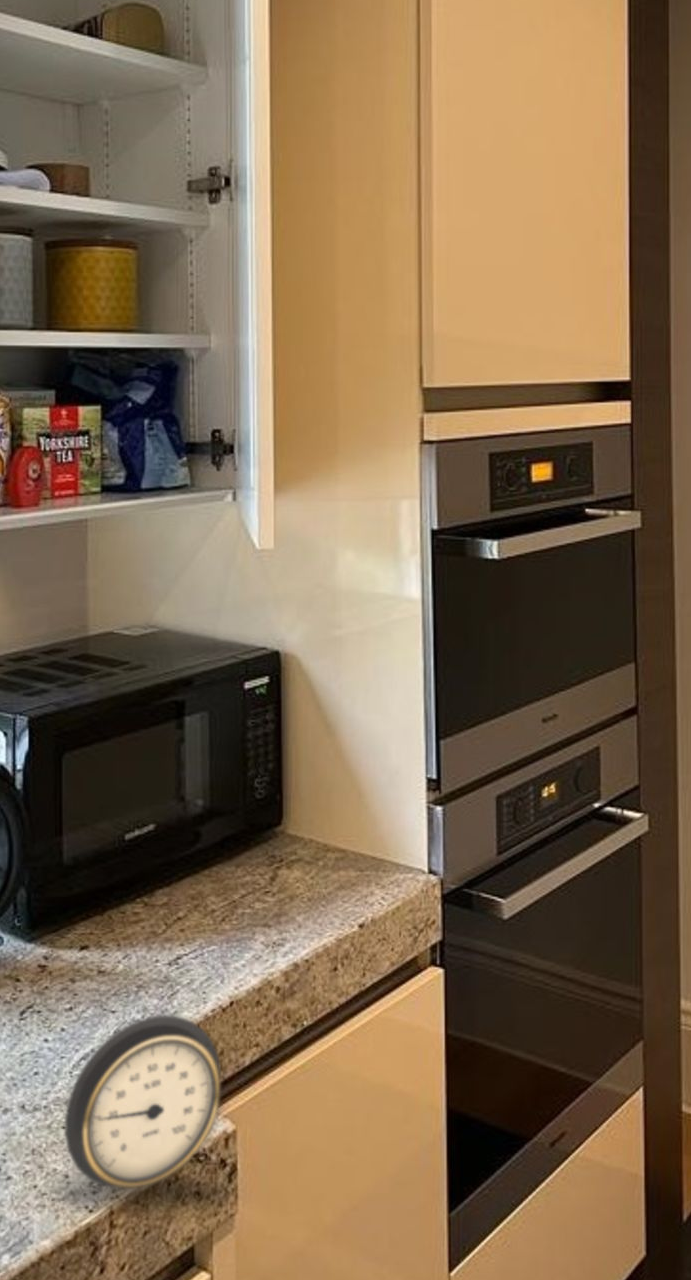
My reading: 20%
